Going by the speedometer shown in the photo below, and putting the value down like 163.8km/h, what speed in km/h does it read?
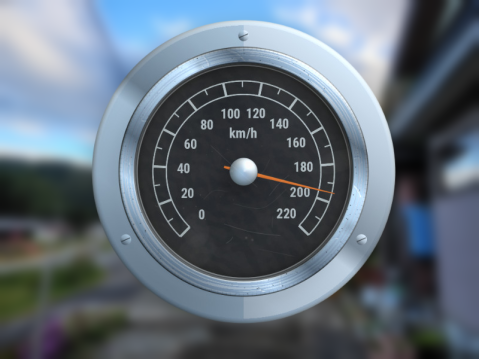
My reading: 195km/h
